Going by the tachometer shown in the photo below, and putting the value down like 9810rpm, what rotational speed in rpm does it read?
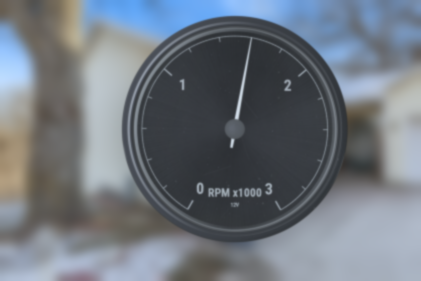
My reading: 1600rpm
